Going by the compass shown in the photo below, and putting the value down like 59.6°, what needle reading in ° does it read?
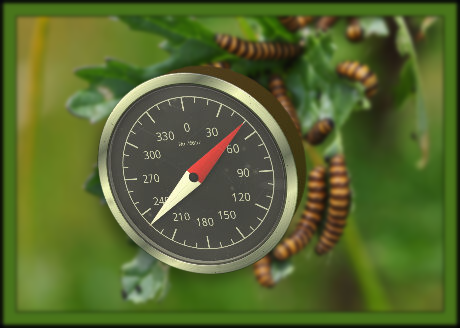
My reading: 50°
